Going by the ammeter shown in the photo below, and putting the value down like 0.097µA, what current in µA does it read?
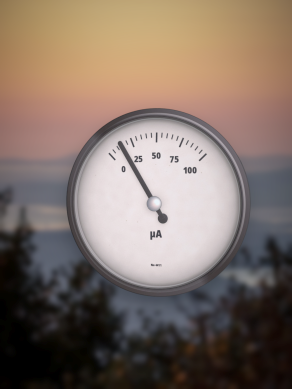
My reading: 15µA
